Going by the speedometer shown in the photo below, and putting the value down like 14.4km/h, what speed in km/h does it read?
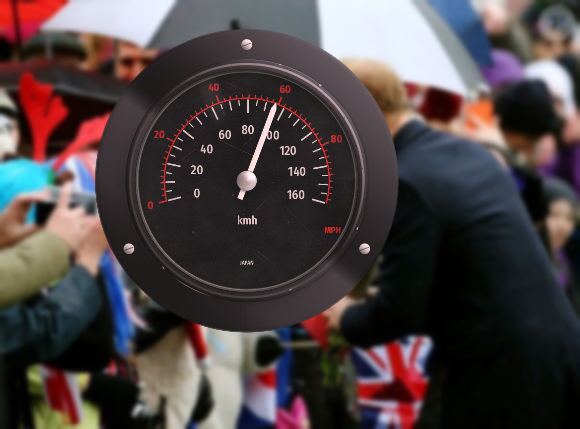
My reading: 95km/h
